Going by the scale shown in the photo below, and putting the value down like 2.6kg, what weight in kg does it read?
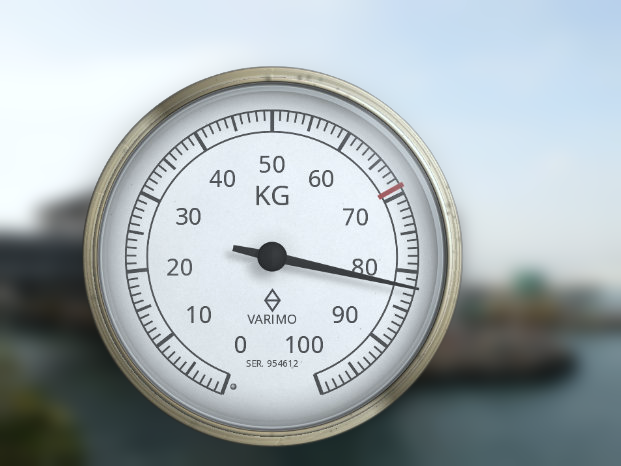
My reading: 82kg
